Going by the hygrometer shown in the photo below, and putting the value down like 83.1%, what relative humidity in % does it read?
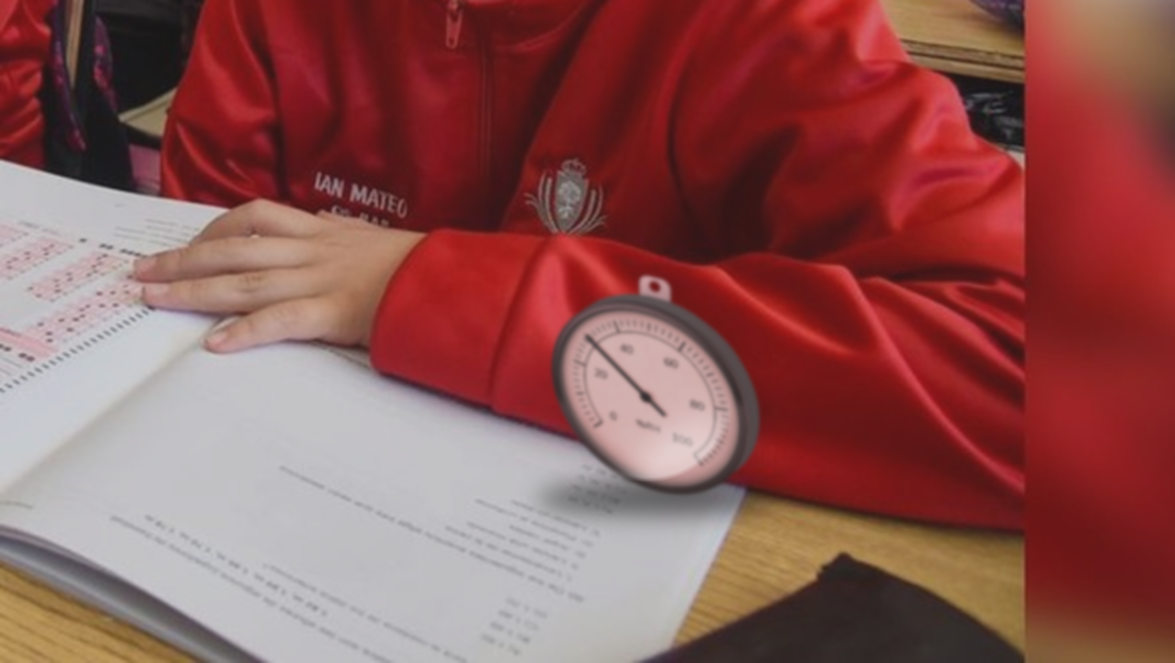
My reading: 30%
